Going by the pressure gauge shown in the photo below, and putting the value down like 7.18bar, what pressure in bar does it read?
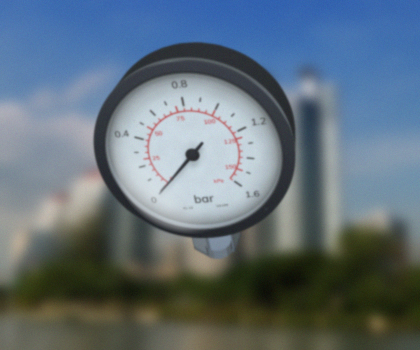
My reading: 0bar
